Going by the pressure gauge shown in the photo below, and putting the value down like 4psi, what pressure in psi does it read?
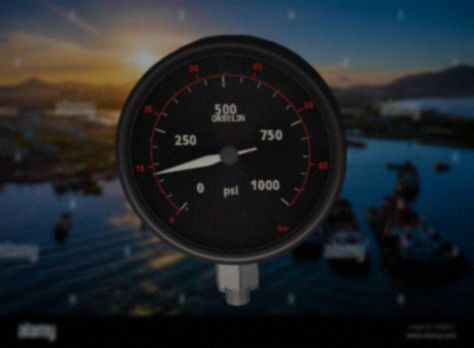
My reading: 125psi
